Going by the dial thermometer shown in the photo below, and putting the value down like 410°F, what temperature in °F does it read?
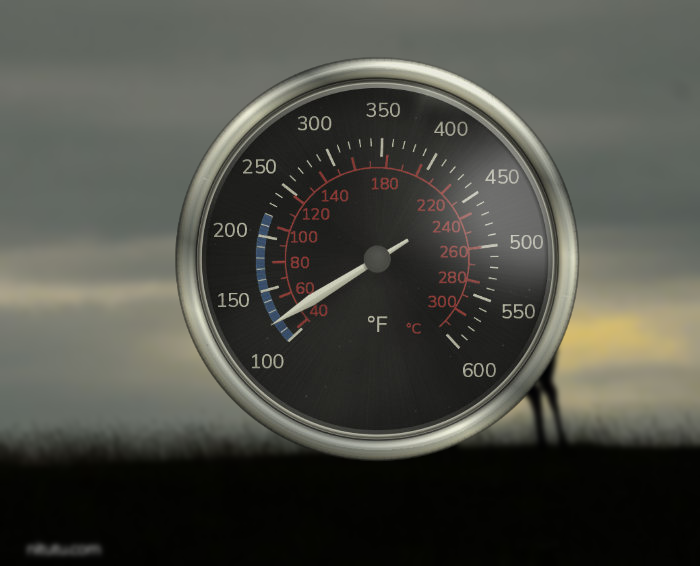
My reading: 120°F
